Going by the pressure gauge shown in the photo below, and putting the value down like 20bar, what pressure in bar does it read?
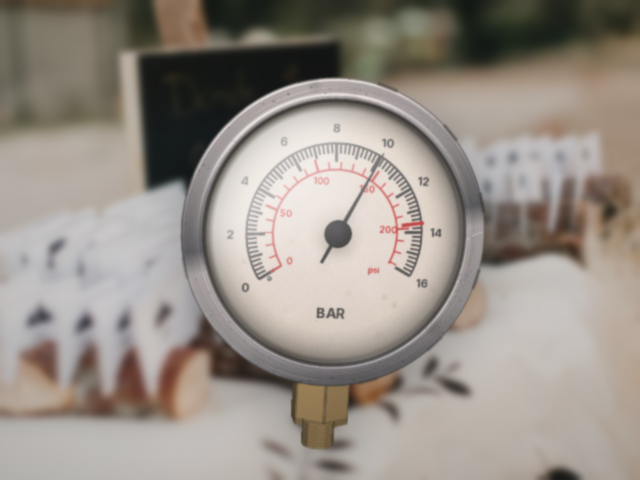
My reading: 10bar
